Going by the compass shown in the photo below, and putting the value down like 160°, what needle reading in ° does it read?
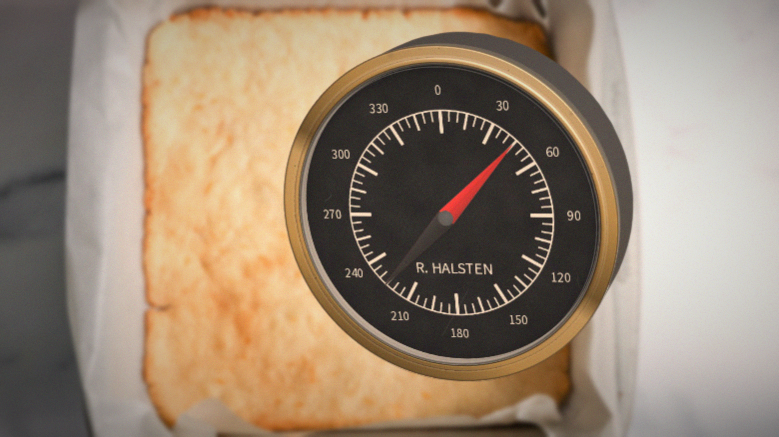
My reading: 45°
